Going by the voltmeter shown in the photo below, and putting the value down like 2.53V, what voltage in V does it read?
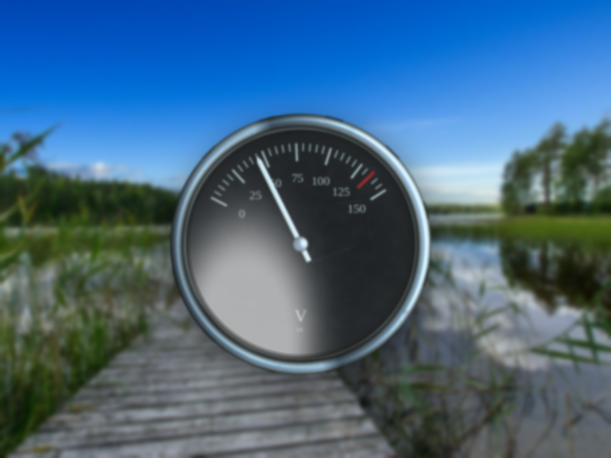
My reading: 45V
